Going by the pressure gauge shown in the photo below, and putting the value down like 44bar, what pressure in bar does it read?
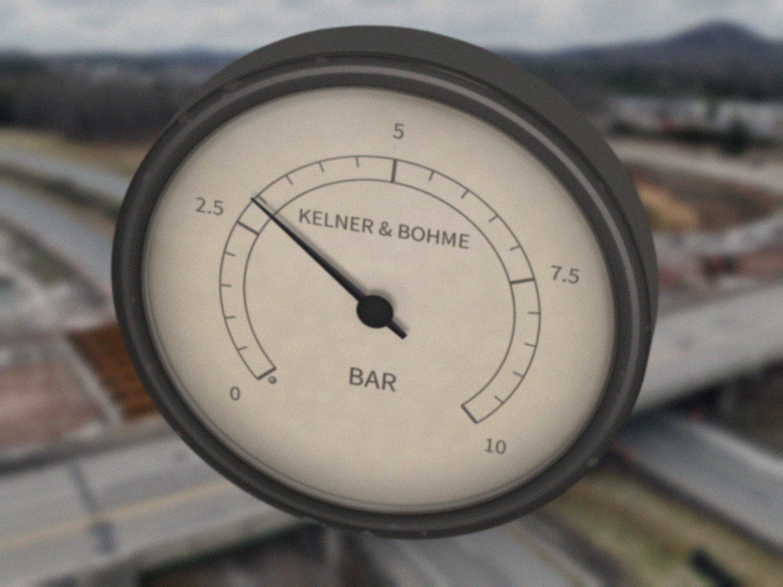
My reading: 3bar
